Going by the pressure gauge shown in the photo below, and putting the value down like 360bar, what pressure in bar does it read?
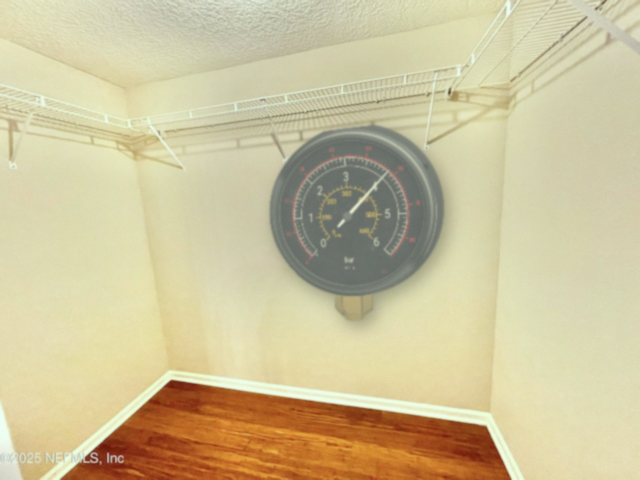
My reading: 4bar
